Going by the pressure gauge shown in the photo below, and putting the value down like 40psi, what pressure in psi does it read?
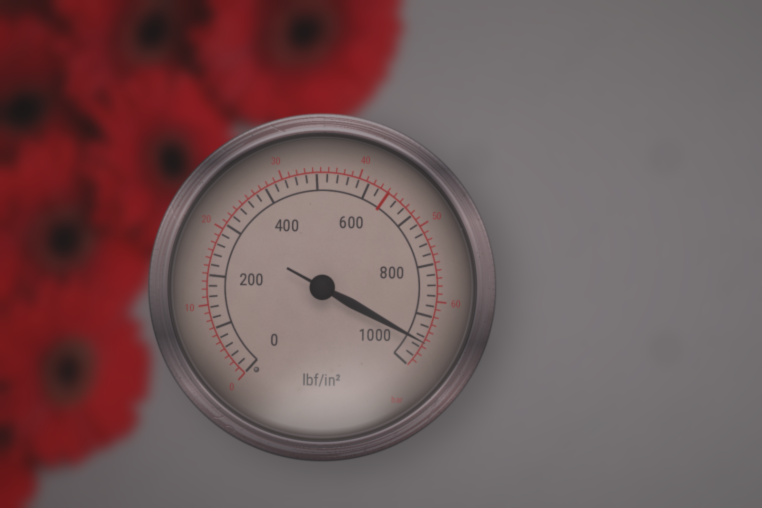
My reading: 950psi
